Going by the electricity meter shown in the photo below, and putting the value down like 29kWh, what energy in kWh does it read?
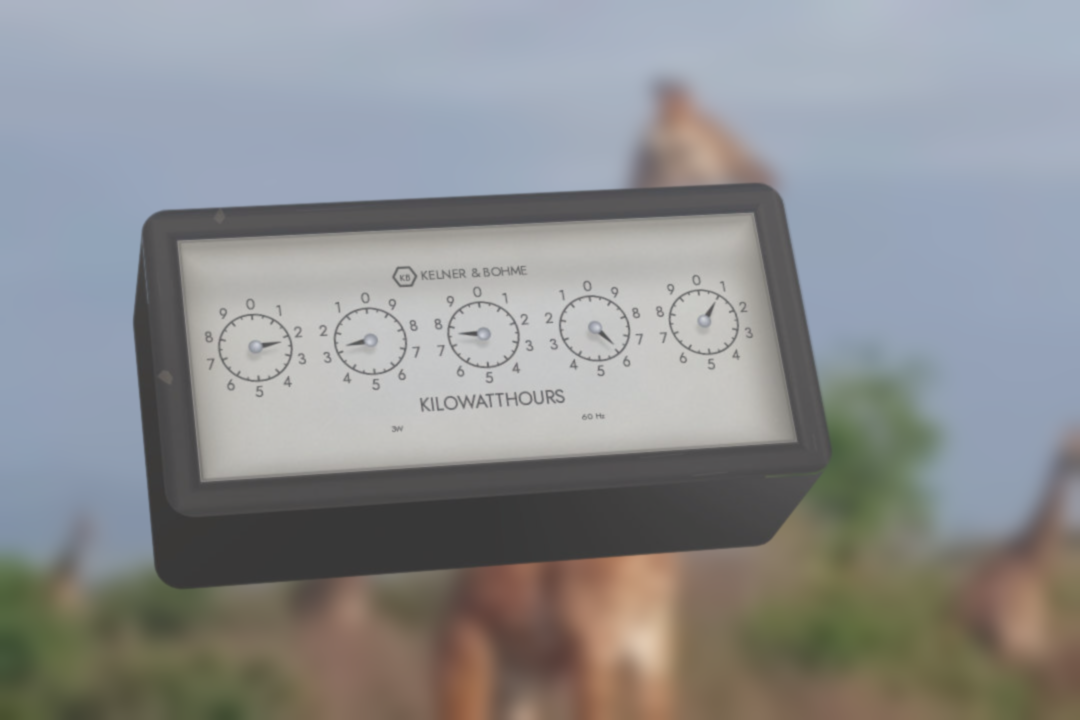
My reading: 22761kWh
